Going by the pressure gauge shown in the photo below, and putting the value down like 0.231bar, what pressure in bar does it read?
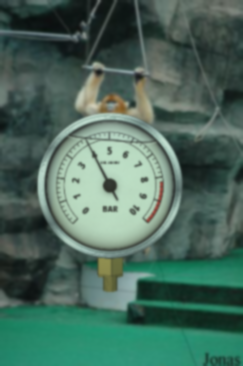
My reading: 4bar
